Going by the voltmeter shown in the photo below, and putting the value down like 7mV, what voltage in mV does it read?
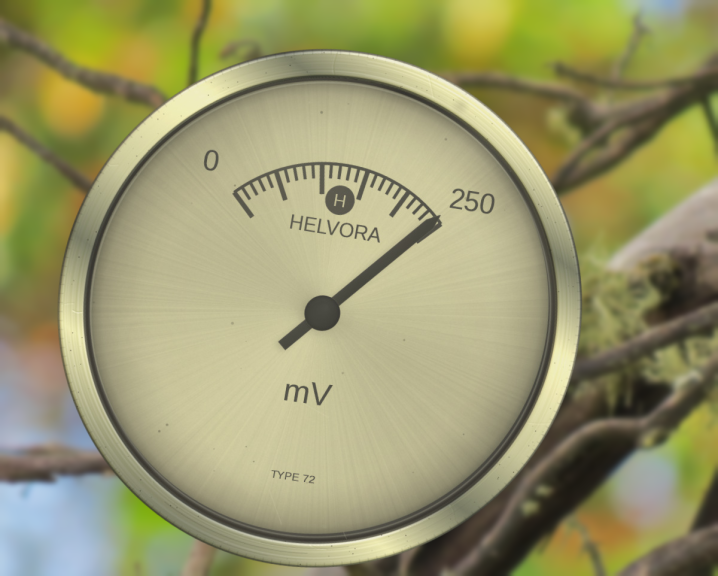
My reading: 240mV
